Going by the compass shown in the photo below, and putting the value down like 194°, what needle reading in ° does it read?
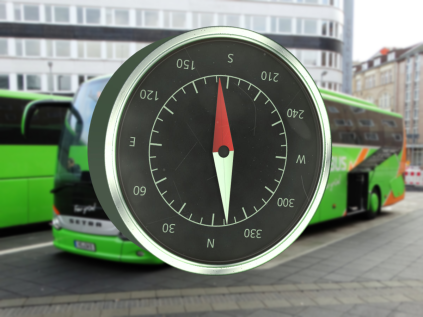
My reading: 170°
